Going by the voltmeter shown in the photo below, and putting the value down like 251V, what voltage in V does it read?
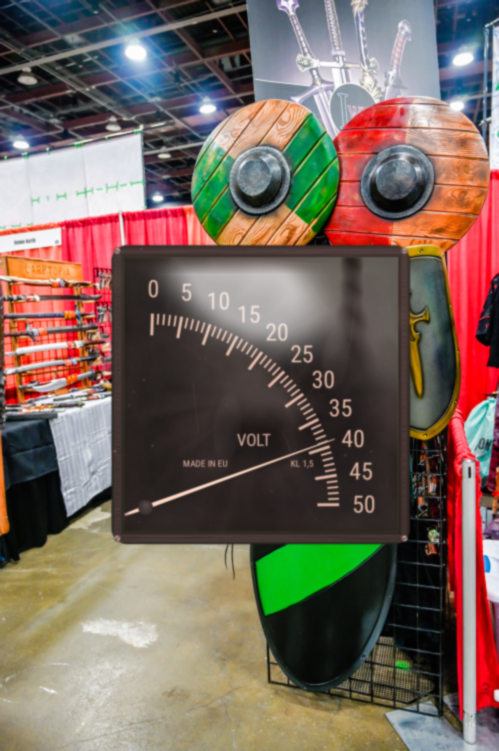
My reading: 39V
